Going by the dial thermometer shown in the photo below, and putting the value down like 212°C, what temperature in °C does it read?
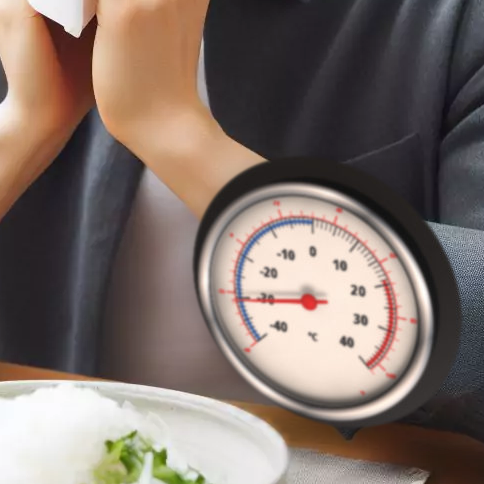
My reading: -30°C
